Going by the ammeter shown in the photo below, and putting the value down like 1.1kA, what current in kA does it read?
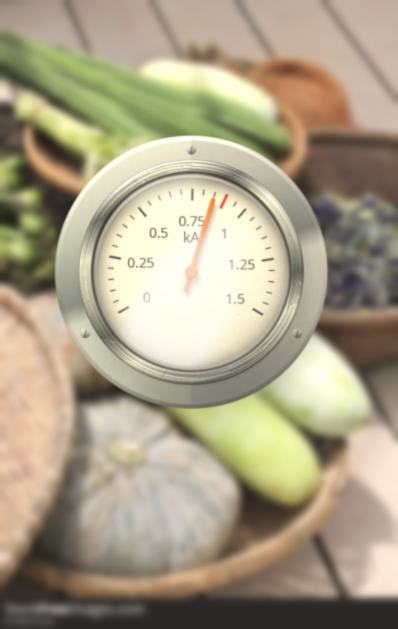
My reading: 0.85kA
